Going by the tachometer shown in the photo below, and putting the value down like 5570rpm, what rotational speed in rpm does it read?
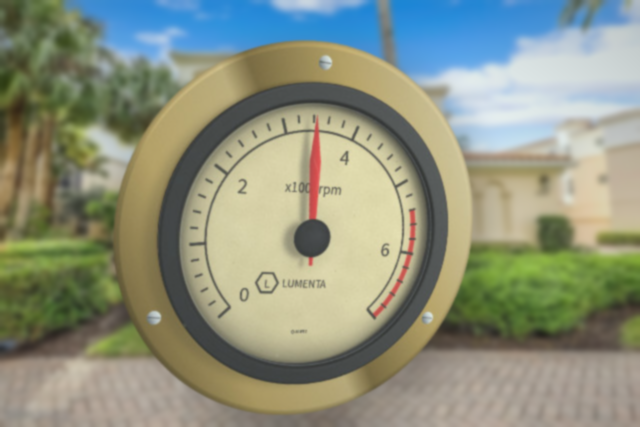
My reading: 3400rpm
